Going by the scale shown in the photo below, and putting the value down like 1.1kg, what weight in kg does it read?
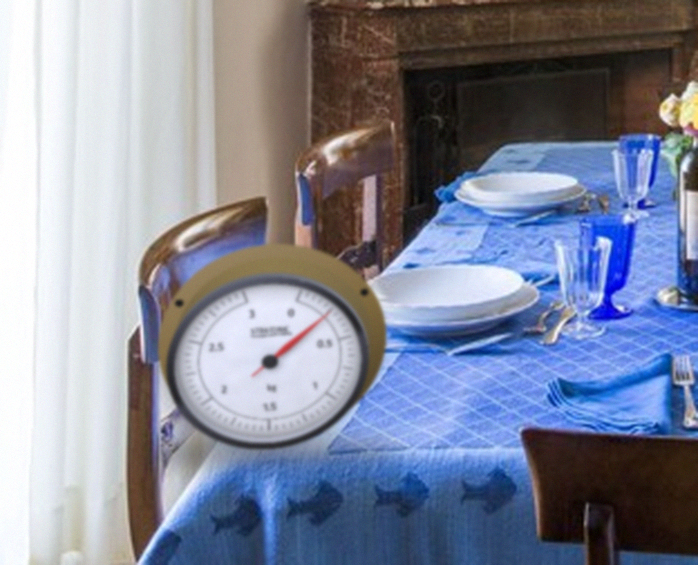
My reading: 0.25kg
